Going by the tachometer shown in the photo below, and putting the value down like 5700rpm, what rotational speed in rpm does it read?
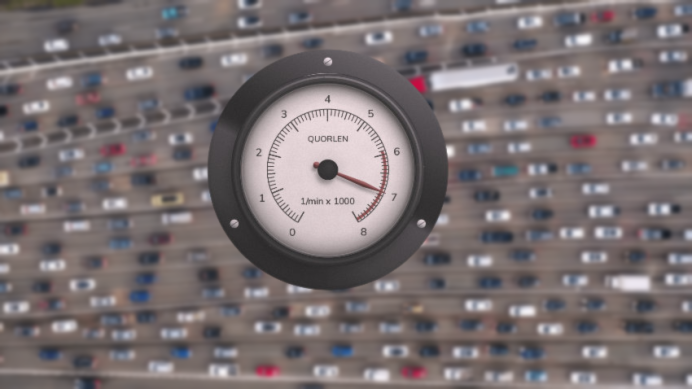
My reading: 7000rpm
